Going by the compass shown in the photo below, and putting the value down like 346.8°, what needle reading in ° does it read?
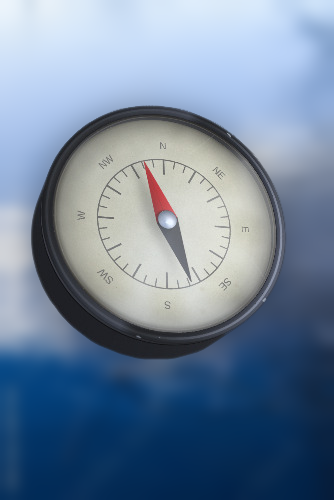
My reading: 340°
